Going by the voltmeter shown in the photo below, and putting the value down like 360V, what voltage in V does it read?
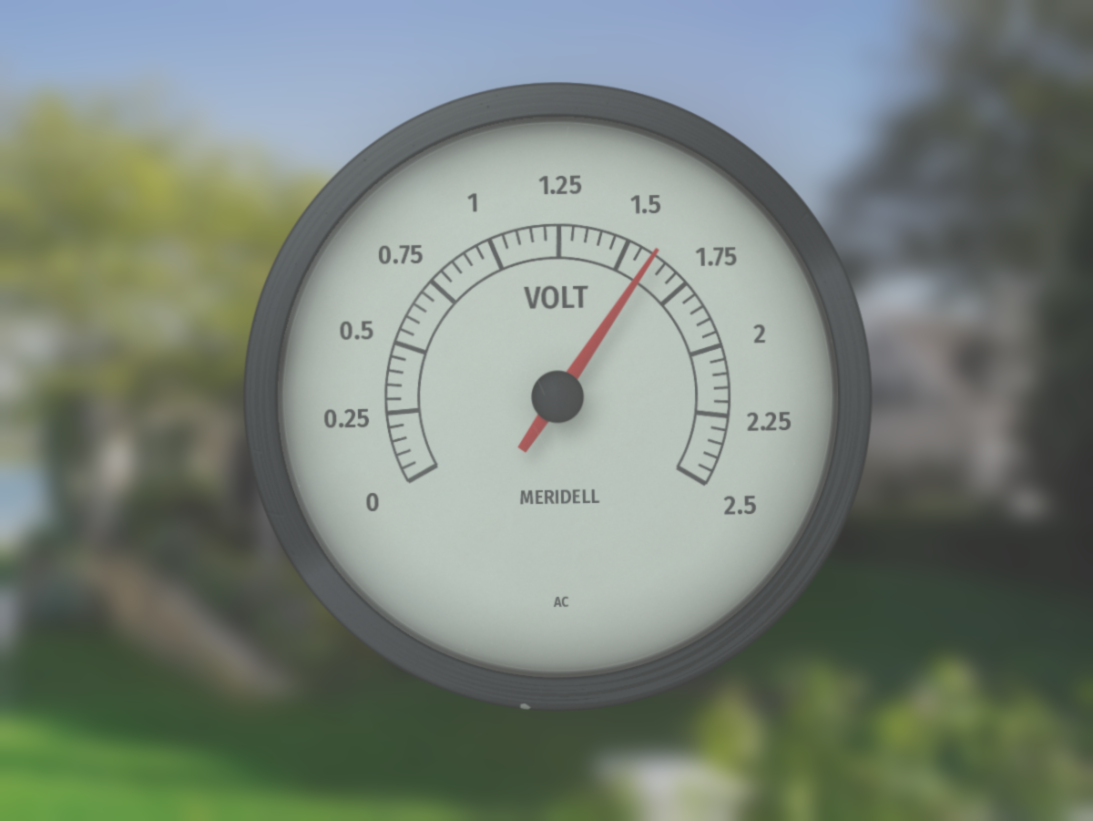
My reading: 1.6V
